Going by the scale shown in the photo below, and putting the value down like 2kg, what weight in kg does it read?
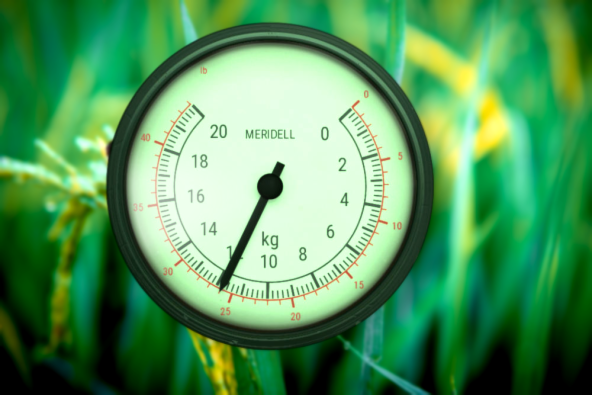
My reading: 11.8kg
